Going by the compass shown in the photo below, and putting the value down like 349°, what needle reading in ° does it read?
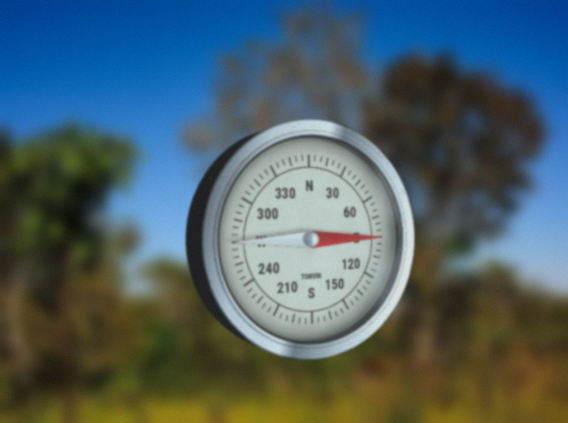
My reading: 90°
